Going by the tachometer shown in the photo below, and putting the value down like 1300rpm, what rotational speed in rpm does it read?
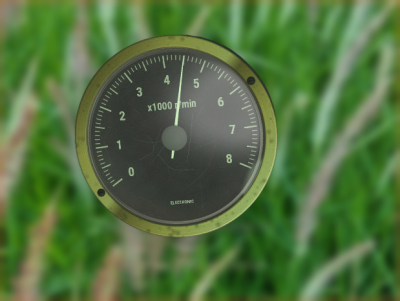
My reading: 4500rpm
